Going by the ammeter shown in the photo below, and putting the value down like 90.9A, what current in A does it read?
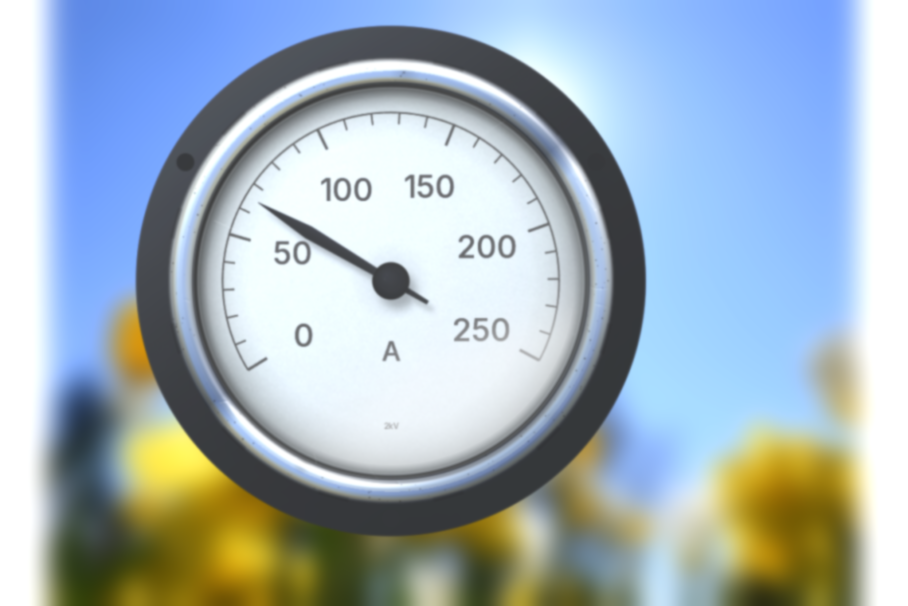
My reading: 65A
